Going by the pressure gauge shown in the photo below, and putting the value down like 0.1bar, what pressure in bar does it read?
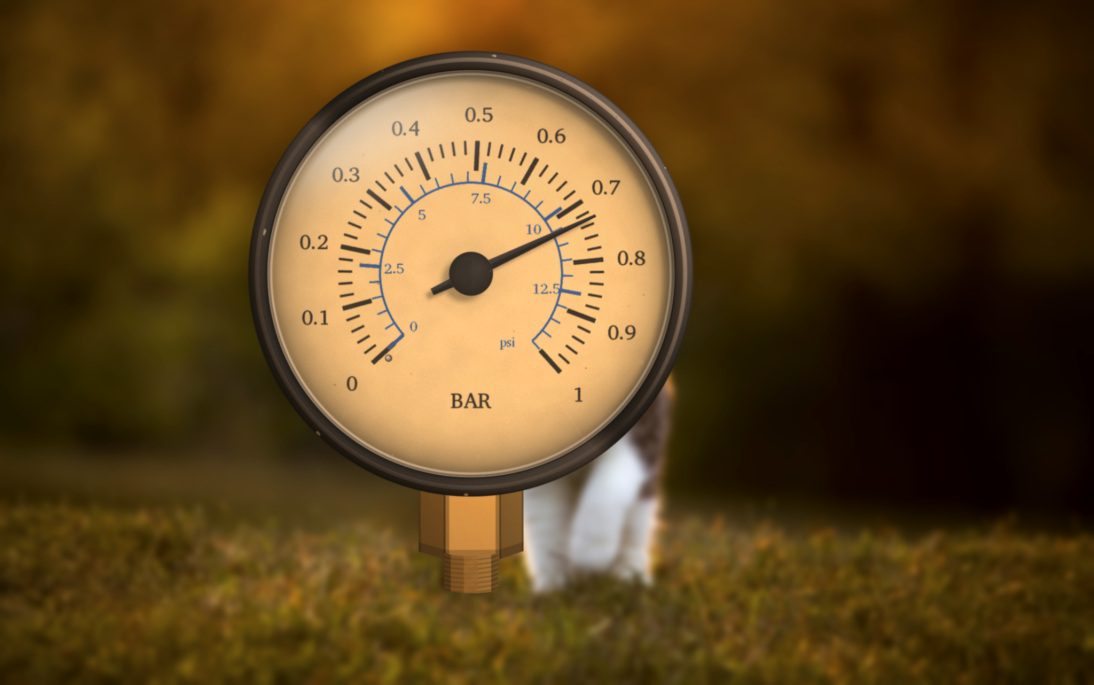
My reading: 0.73bar
